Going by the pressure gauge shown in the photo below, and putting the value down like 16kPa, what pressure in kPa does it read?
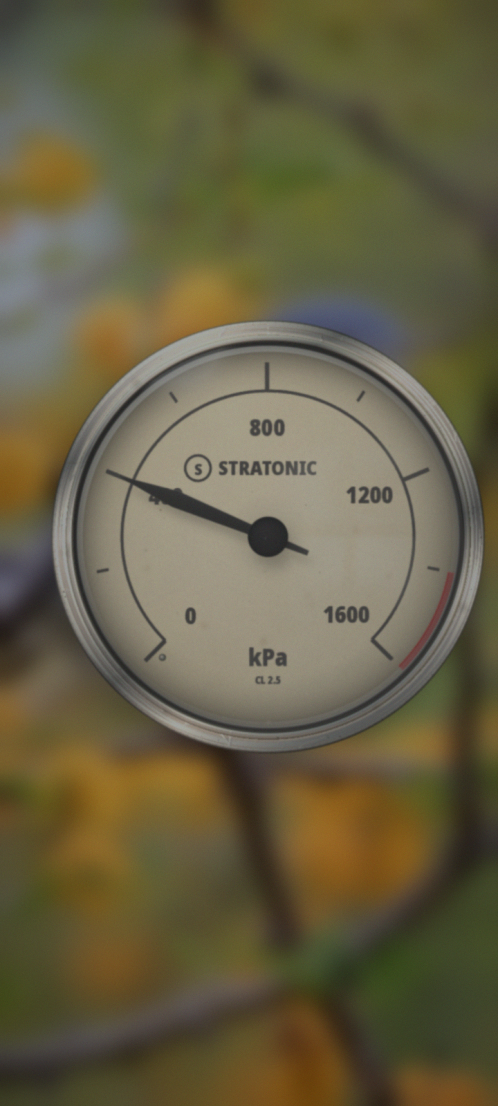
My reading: 400kPa
